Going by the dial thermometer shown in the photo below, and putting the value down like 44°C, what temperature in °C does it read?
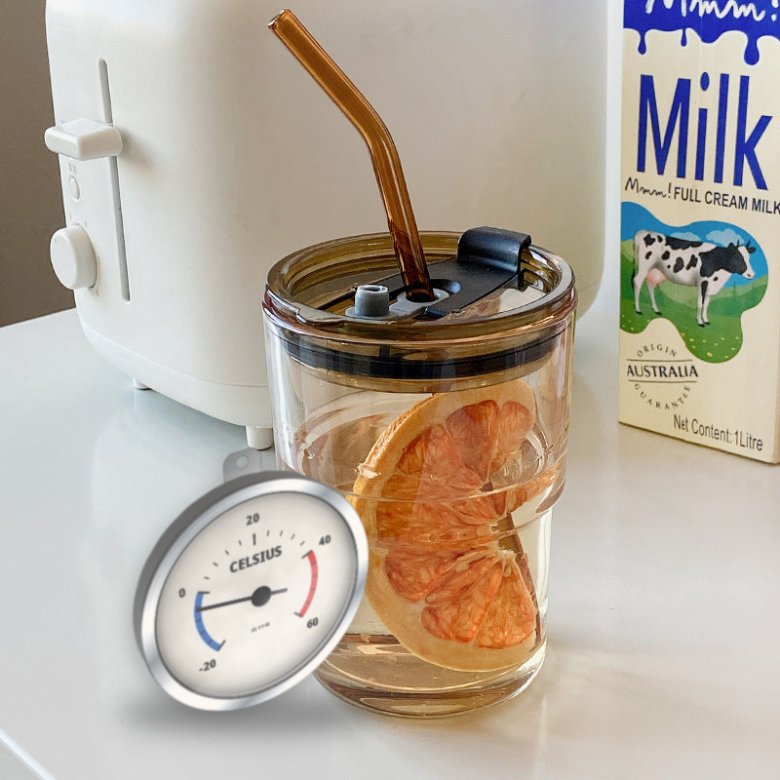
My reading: -4°C
